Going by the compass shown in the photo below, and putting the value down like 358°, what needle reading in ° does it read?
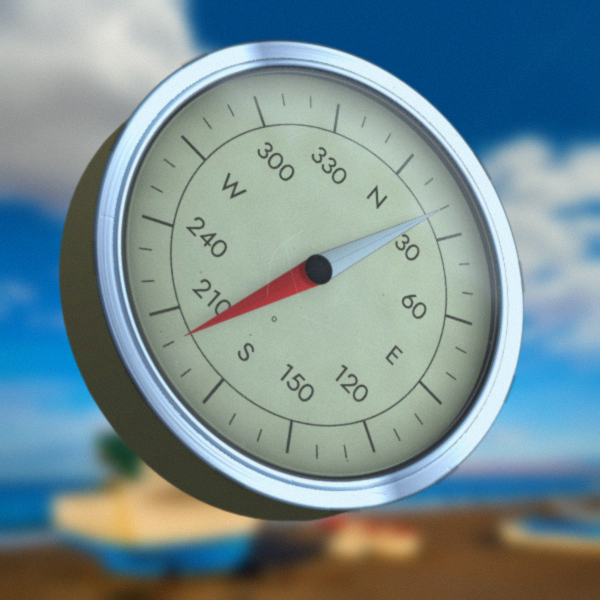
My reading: 200°
